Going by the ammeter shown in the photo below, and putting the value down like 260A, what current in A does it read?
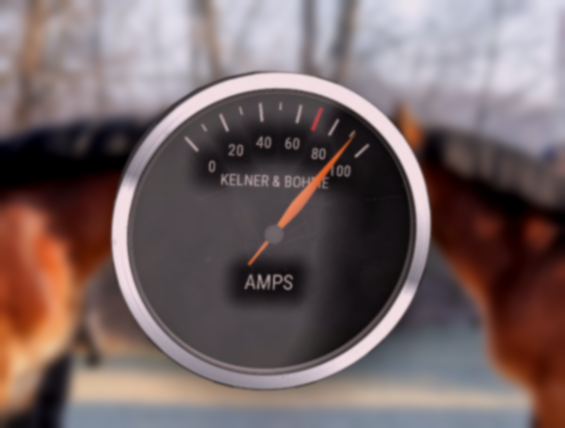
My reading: 90A
